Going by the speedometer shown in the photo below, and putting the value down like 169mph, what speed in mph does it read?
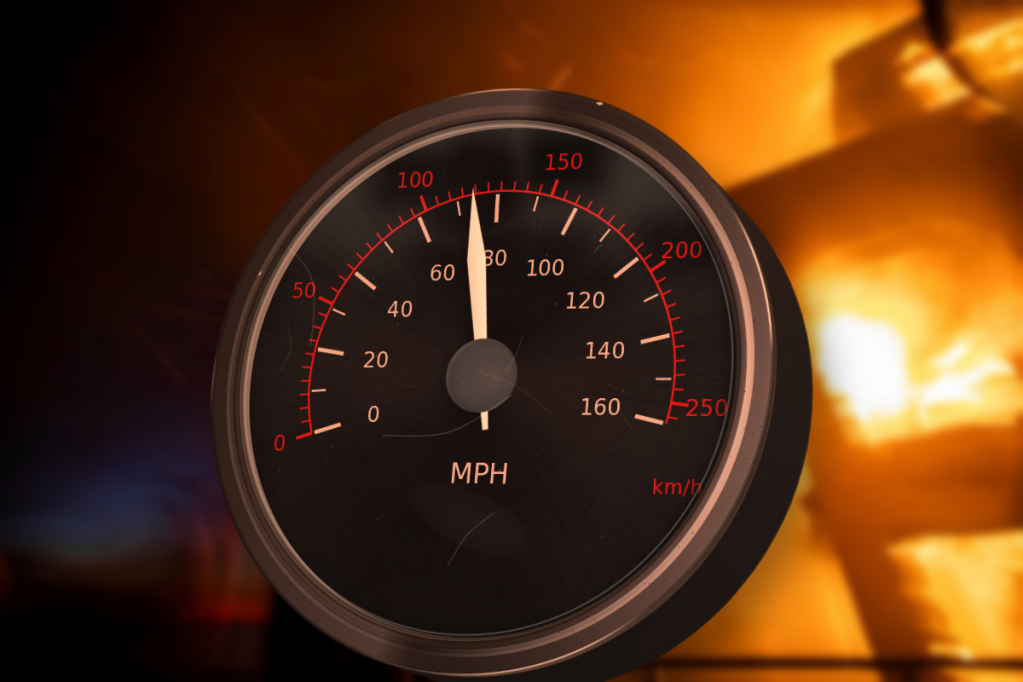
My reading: 75mph
